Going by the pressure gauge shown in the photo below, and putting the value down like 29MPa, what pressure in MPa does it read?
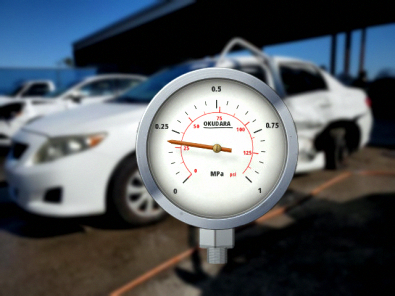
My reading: 0.2MPa
